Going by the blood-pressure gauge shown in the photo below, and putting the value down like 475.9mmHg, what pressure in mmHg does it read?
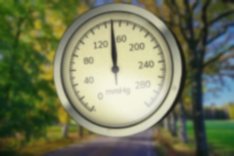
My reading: 150mmHg
